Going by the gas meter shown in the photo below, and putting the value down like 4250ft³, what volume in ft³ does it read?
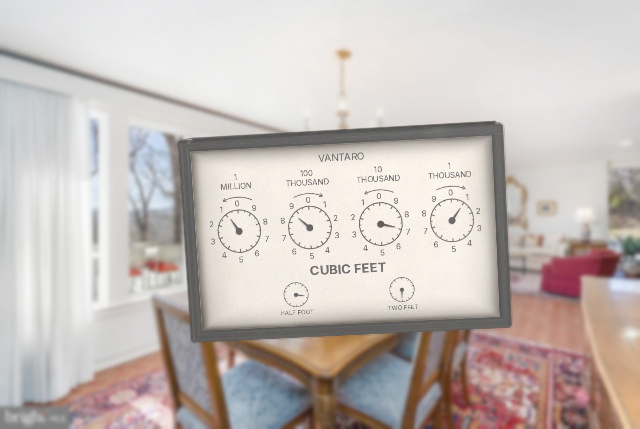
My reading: 87100ft³
